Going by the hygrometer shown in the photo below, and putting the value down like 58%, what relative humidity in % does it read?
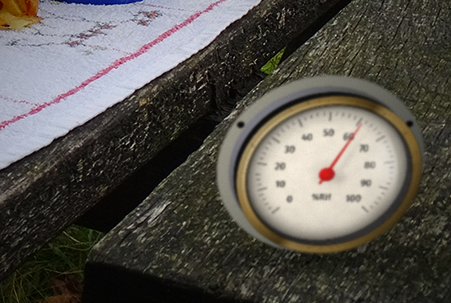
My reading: 60%
